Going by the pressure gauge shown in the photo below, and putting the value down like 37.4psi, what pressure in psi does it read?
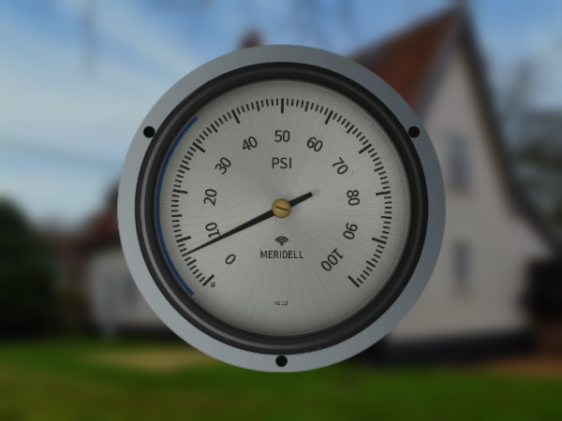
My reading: 7psi
